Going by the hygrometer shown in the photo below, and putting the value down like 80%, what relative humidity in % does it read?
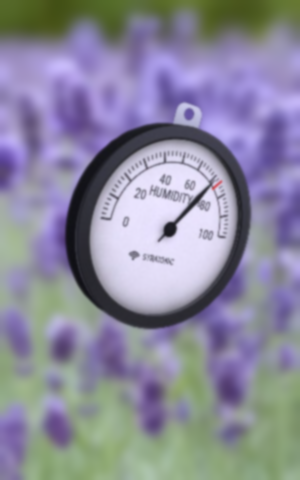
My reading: 70%
